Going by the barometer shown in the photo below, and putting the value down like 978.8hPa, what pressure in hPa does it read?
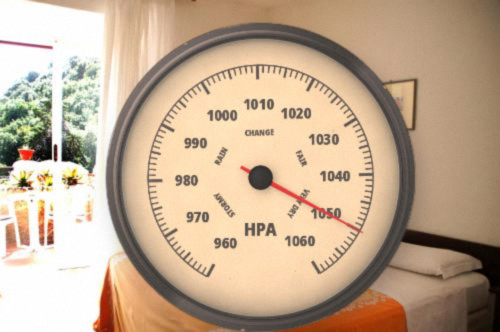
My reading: 1050hPa
